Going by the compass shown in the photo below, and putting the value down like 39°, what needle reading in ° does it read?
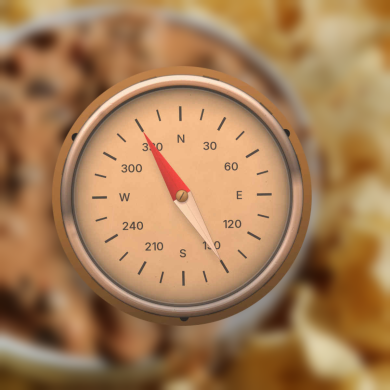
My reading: 330°
